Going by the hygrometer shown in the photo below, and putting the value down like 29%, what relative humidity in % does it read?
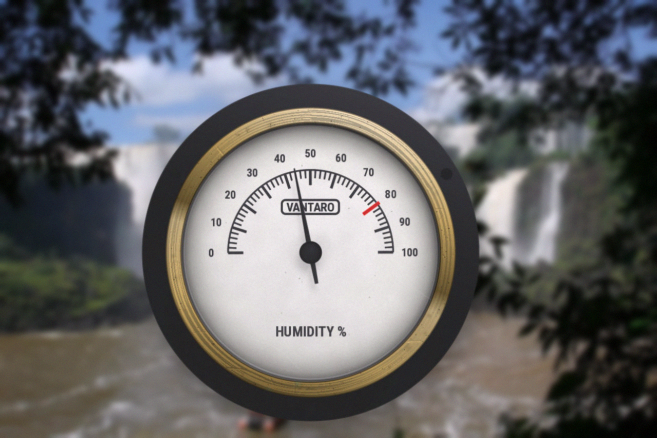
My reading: 44%
